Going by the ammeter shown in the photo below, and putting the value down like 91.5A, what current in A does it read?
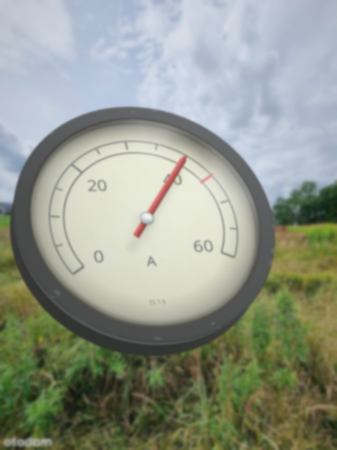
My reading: 40A
